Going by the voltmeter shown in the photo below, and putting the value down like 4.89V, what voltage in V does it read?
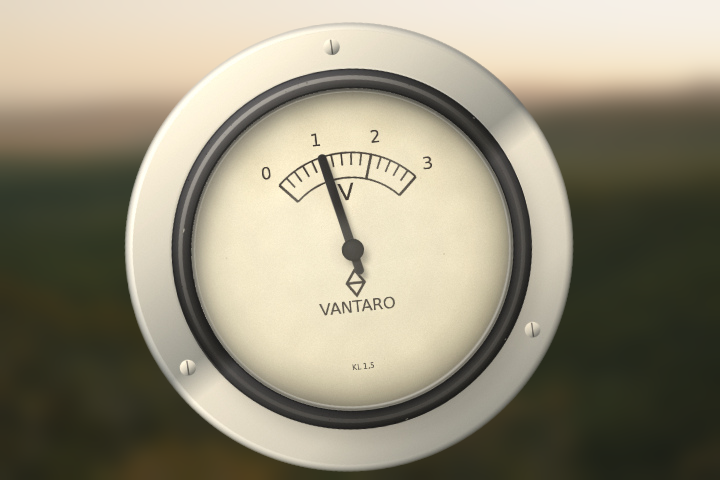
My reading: 1V
